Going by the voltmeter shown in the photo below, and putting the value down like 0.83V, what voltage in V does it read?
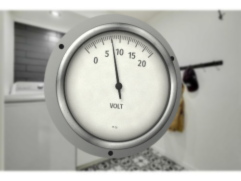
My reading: 7.5V
